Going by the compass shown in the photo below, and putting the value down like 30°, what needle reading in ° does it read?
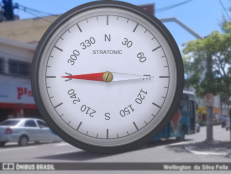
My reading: 270°
